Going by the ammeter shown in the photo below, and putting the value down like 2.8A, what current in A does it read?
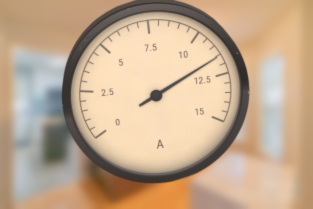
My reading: 11.5A
